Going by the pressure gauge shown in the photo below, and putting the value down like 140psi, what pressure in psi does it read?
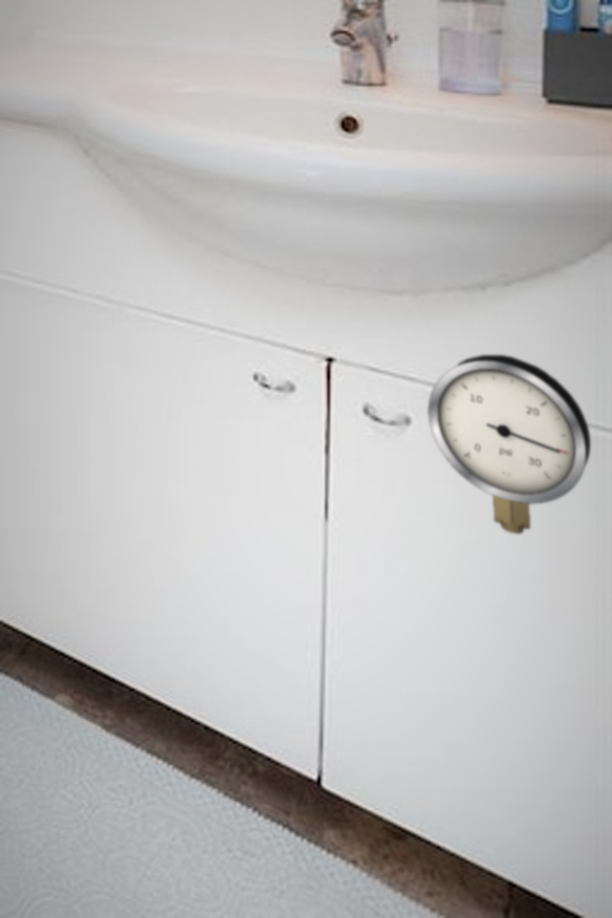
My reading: 26psi
